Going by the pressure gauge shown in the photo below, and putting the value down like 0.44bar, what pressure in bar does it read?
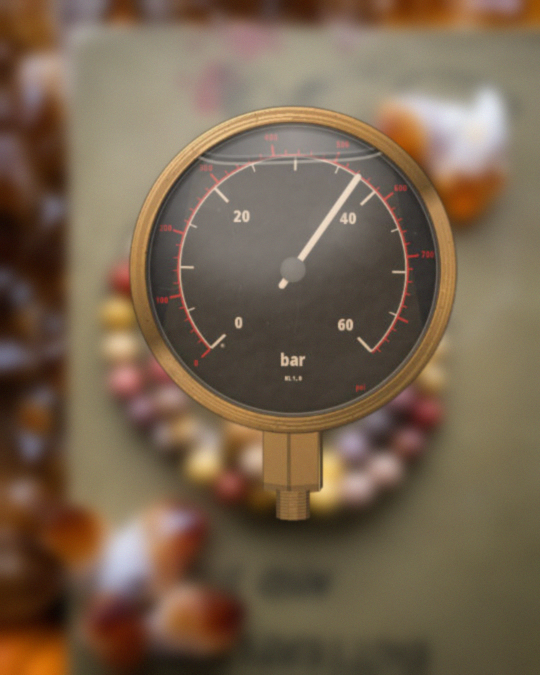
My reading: 37.5bar
